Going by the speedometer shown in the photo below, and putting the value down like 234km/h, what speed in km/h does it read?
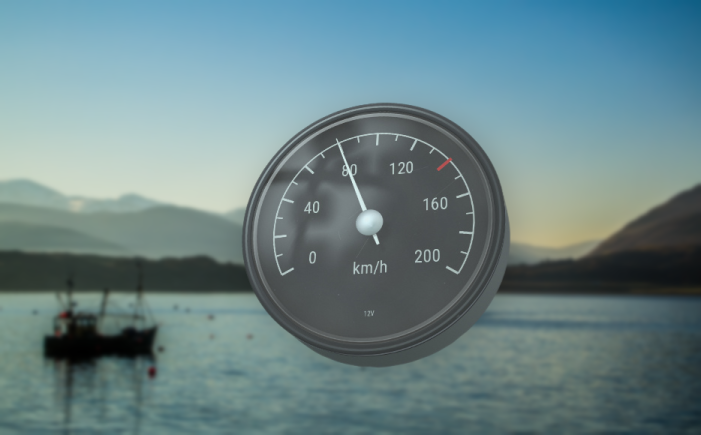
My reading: 80km/h
